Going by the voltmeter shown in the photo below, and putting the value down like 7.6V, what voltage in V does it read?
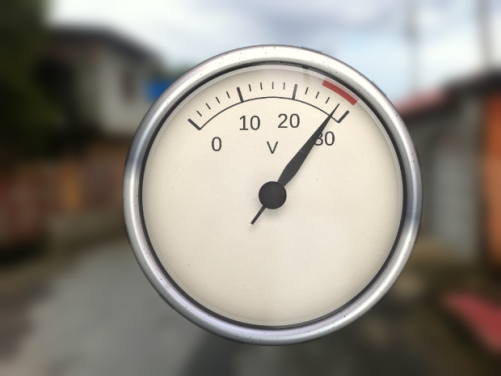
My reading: 28V
